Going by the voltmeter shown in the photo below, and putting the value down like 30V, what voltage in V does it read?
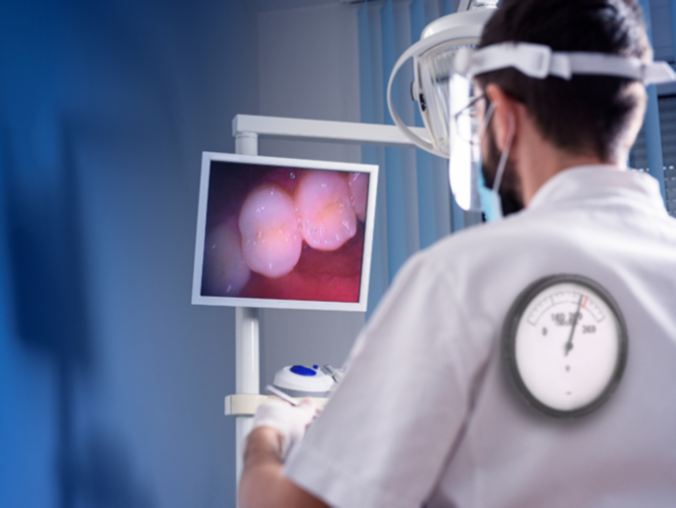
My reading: 200V
